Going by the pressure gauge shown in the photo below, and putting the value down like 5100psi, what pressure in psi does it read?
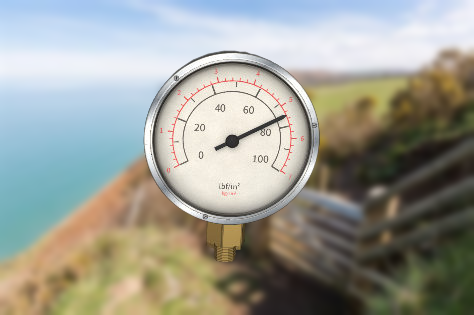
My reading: 75psi
